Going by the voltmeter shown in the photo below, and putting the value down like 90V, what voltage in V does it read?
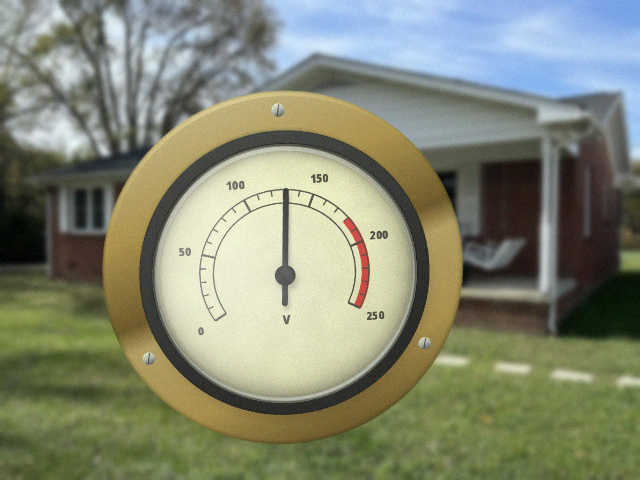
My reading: 130V
